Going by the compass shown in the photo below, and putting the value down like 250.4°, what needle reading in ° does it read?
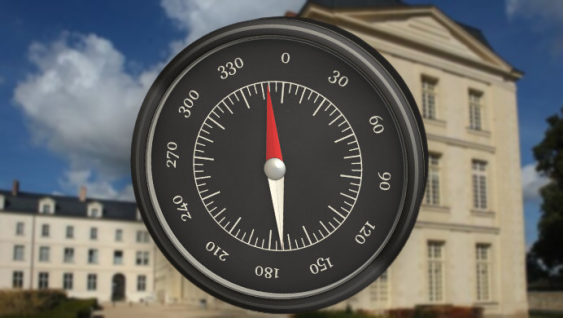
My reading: 350°
